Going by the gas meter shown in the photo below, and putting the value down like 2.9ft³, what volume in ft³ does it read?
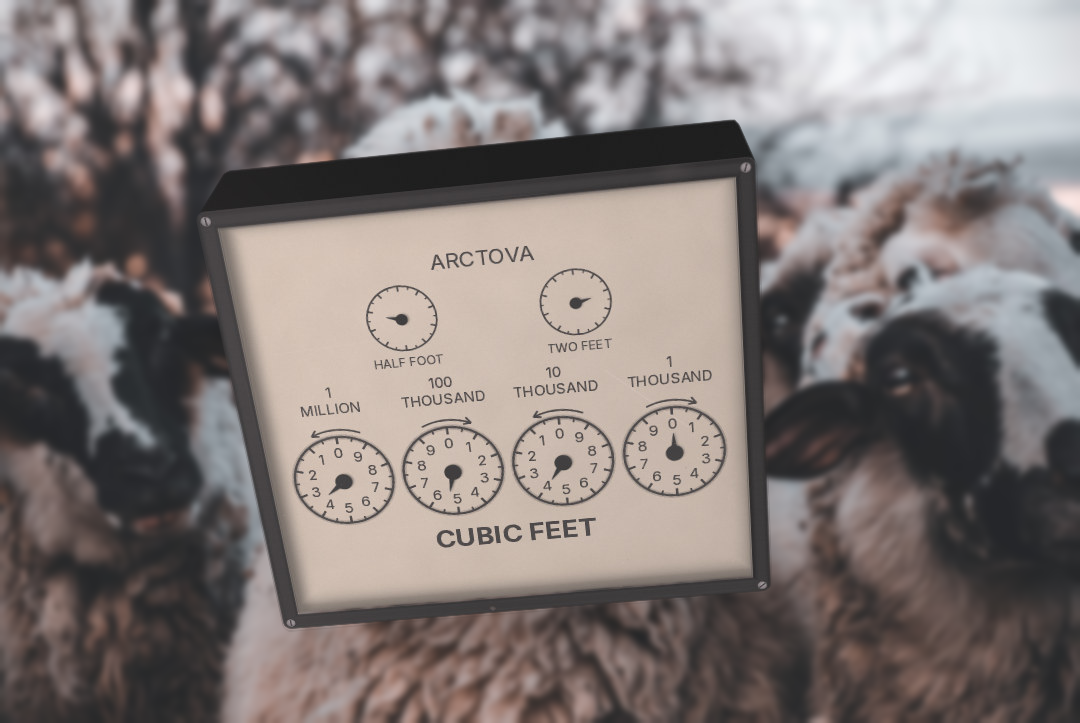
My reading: 354000ft³
